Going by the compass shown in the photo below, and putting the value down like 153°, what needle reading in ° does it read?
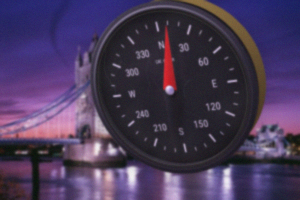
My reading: 10°
